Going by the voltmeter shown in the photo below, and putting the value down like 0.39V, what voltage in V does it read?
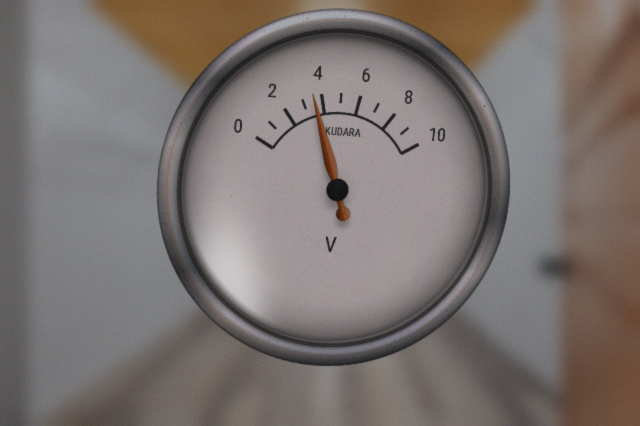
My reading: 3.5V
